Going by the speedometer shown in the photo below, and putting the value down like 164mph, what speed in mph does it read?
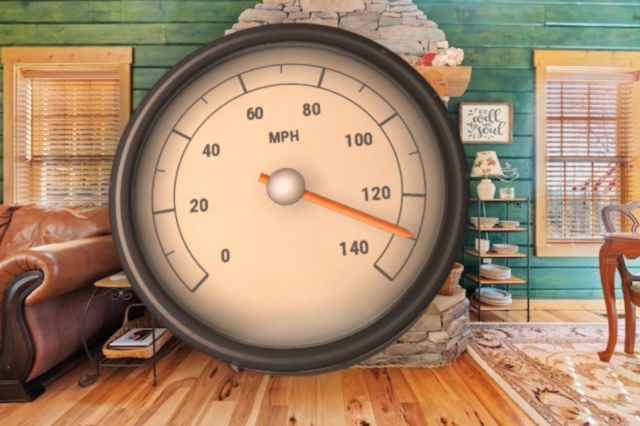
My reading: 130mph
